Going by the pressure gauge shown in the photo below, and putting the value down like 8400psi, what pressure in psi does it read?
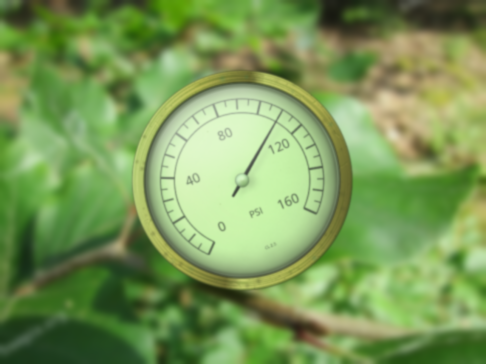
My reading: 110psi
